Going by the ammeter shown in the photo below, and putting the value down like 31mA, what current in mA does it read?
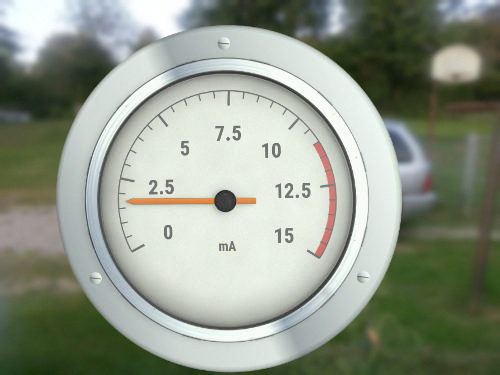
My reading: 1.75mA
